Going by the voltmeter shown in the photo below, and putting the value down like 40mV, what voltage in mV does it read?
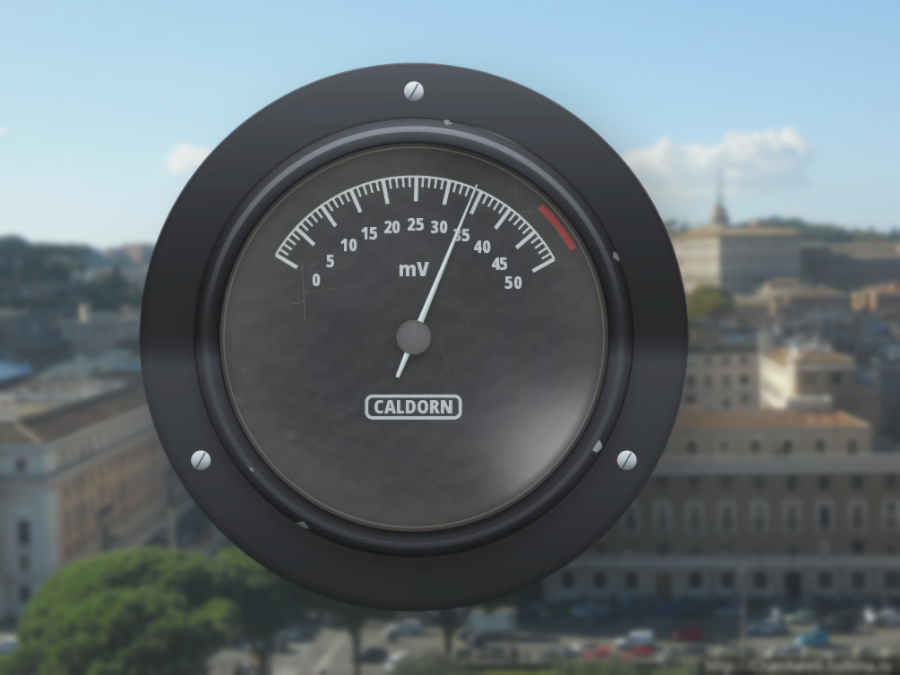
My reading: 34mV
